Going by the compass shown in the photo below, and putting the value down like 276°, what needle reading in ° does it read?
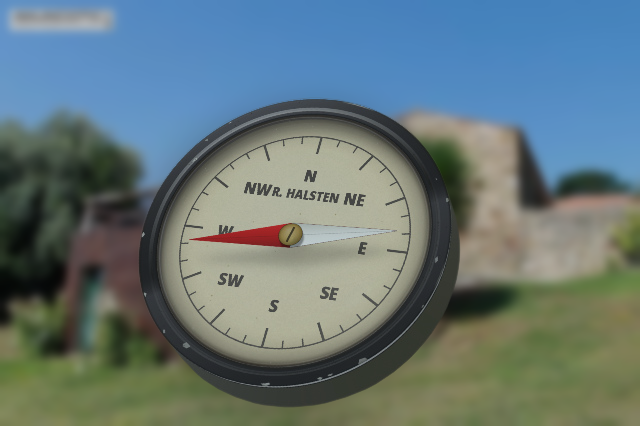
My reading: 260°
